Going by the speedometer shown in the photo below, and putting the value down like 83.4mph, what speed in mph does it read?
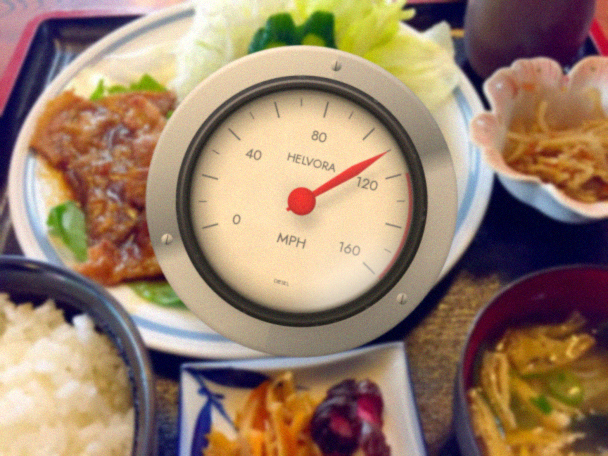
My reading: 110mph
